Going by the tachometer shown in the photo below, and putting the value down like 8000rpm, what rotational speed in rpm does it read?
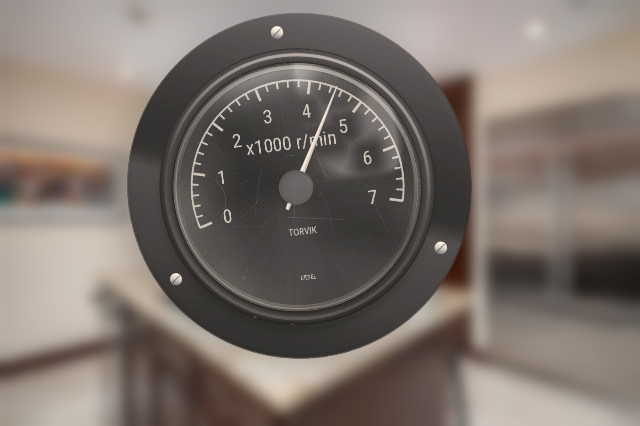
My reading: 4500rpm
